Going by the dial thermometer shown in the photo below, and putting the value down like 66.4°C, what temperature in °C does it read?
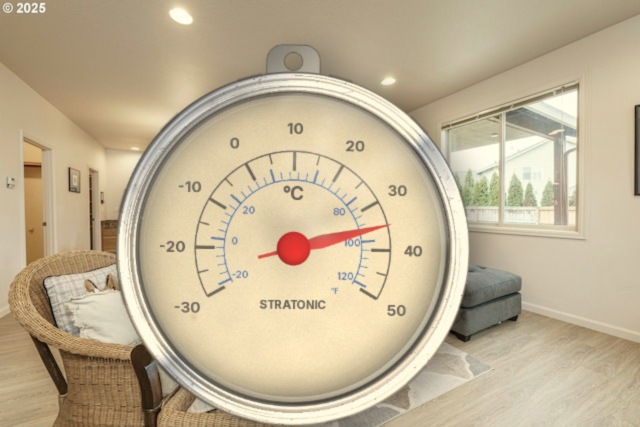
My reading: 35°C
